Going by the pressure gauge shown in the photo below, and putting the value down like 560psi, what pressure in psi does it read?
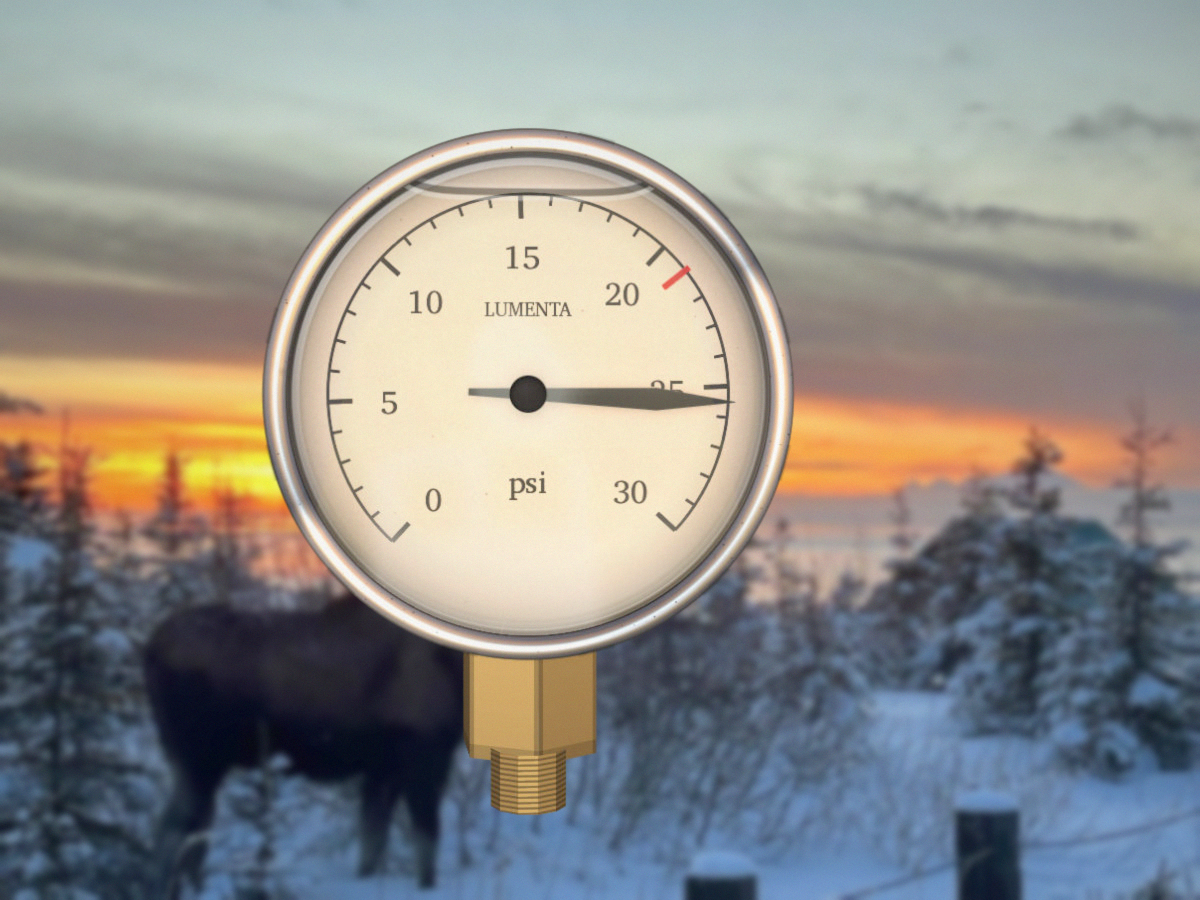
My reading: 25.5psi
